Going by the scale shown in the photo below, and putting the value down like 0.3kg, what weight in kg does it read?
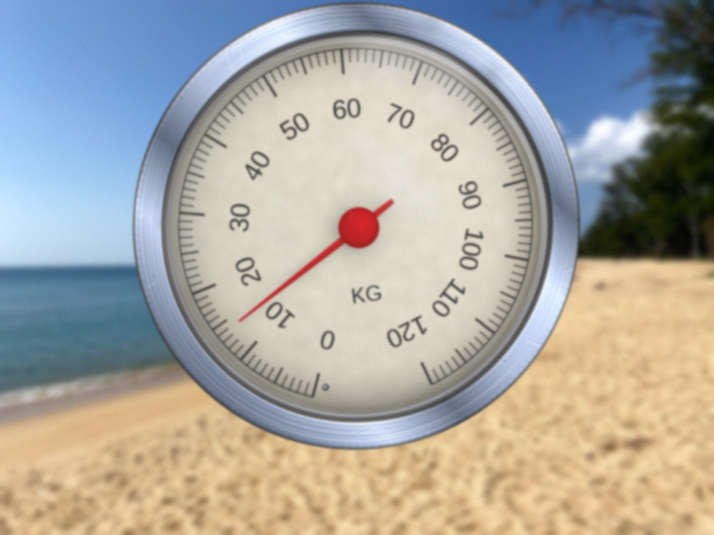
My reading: 14kg
